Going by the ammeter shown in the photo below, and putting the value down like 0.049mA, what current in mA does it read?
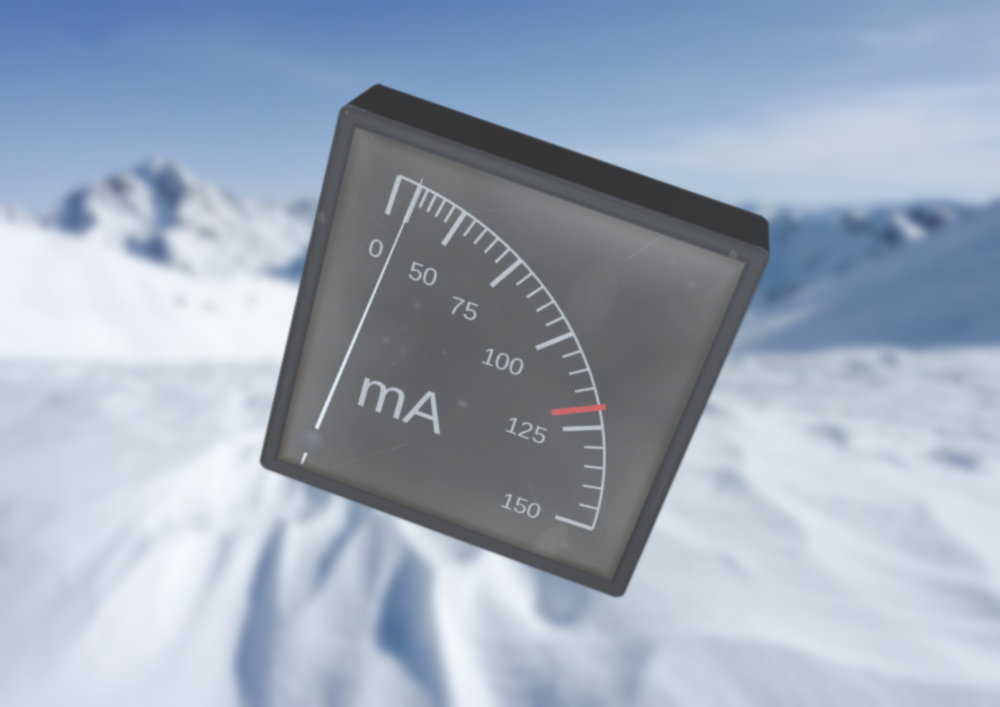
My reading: 25mA
